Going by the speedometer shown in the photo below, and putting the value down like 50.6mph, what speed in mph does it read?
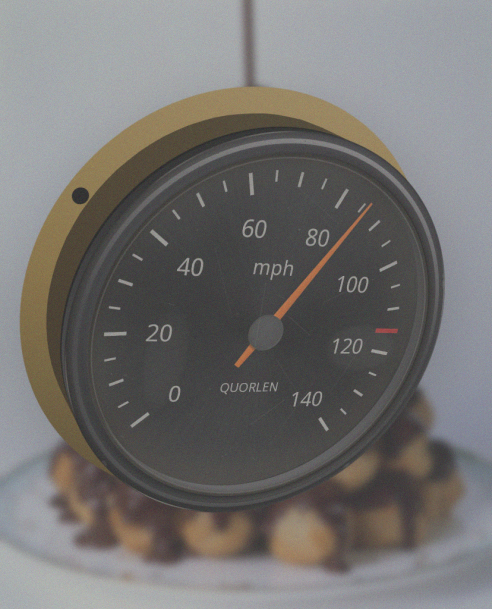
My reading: 85mph
